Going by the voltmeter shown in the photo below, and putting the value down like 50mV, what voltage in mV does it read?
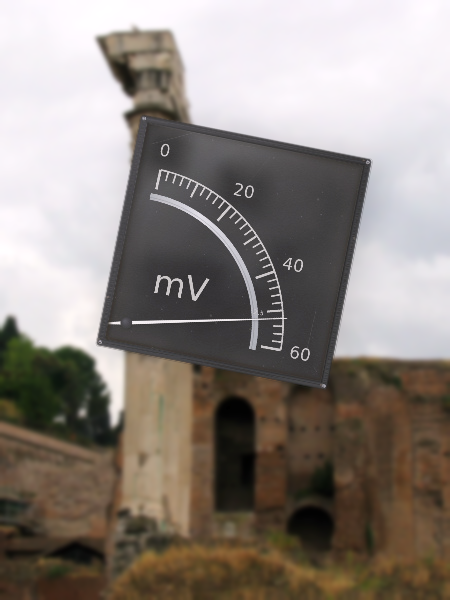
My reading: 52mV
